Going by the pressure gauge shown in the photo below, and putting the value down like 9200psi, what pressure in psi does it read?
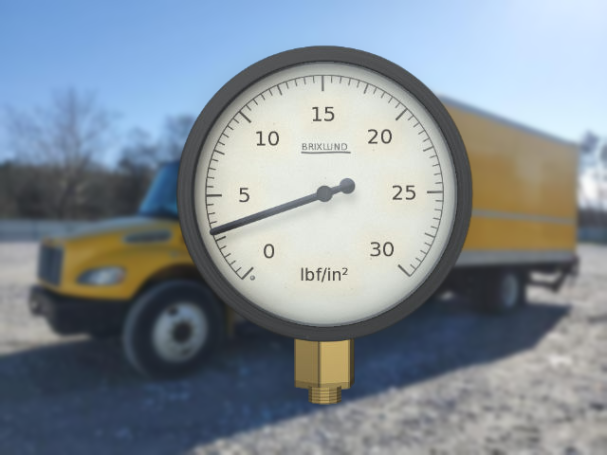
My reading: 3psi
